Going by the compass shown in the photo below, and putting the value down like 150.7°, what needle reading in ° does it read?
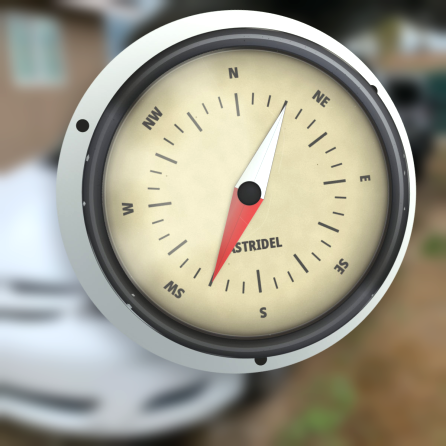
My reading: 210°
